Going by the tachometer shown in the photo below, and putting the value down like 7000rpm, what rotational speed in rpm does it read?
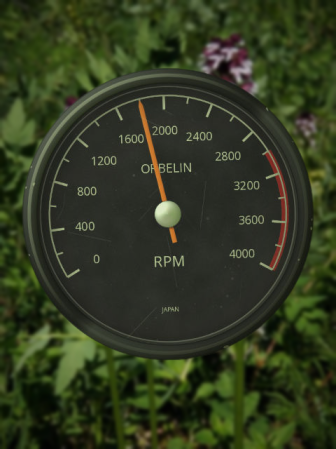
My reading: 1800rpm
